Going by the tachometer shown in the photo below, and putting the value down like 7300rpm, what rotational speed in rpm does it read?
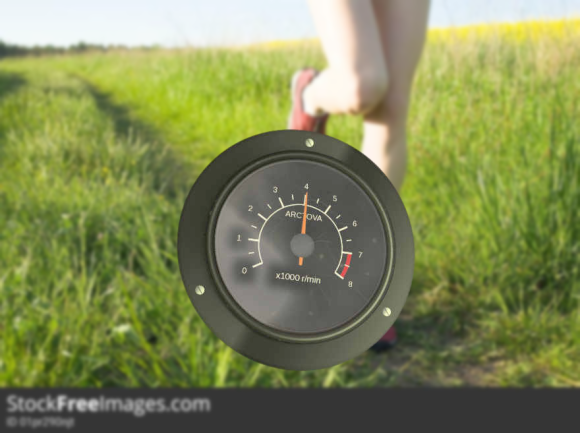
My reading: 4000rpm
